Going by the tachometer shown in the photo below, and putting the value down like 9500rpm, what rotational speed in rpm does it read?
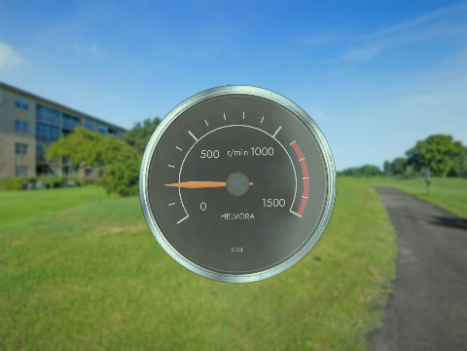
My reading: 200rpm
